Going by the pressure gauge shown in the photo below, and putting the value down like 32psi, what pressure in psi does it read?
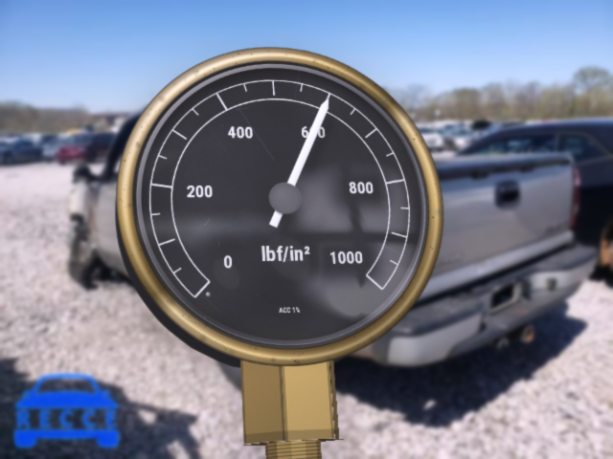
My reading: 600psi
